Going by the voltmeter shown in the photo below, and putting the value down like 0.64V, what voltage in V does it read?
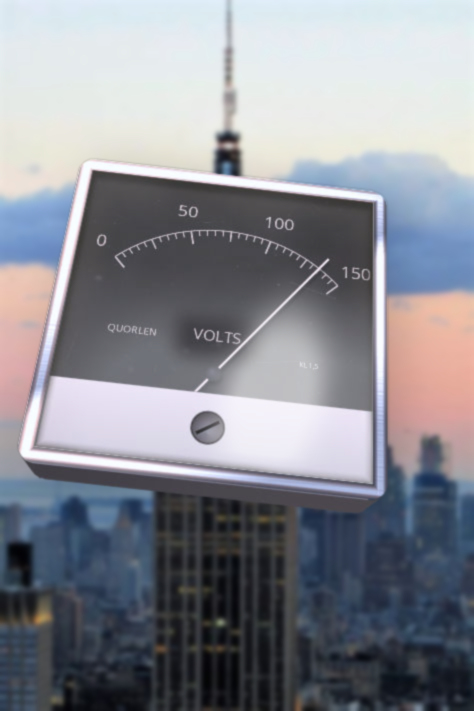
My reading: 135V
